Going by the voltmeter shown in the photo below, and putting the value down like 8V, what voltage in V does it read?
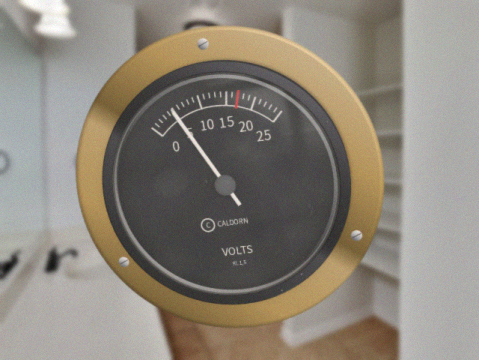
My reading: 5V
